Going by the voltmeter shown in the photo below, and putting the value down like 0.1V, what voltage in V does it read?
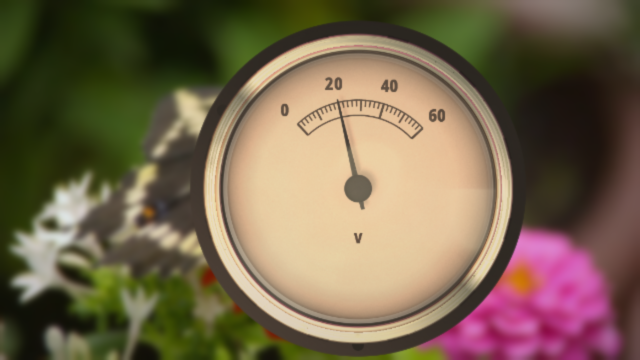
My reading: 20V
